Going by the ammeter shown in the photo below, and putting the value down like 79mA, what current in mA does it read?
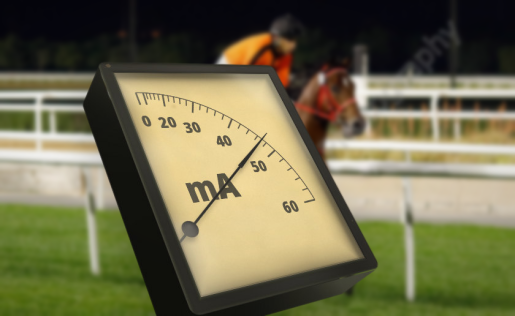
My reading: 47mA
